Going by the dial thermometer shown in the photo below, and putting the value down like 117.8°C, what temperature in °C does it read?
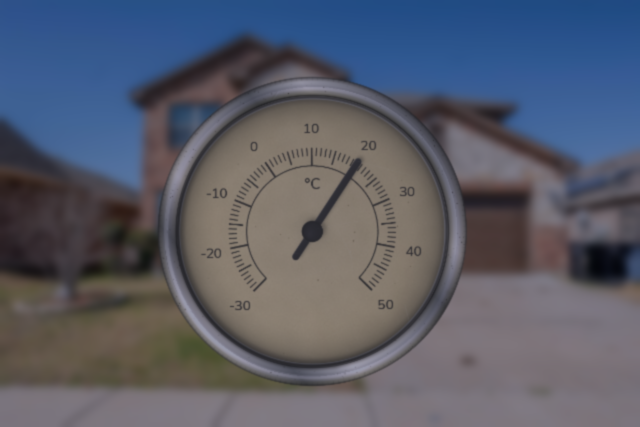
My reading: 20°C
